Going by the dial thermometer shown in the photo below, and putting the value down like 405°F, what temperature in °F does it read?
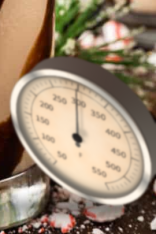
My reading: 300°F
